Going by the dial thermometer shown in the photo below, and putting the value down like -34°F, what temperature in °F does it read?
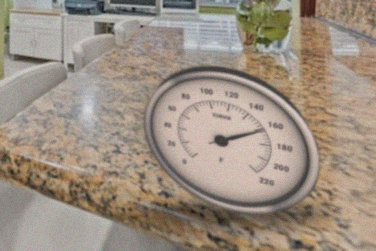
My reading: 160°F
